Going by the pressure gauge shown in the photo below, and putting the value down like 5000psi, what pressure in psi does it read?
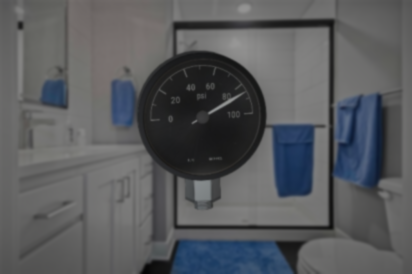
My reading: 85psi
